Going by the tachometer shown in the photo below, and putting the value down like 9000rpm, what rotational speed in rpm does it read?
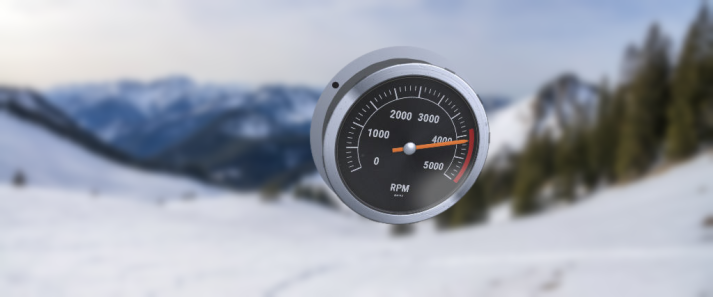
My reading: 4100rpm
